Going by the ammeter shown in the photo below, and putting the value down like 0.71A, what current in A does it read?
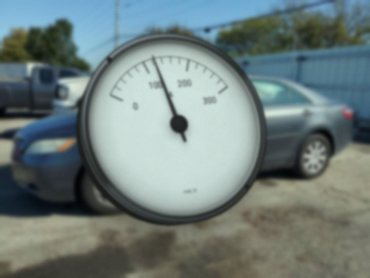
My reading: 120A
